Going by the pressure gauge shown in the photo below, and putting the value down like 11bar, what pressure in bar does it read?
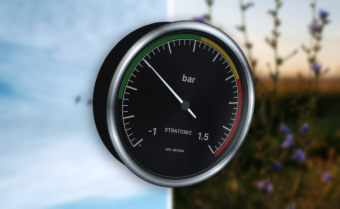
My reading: -0.25bar
